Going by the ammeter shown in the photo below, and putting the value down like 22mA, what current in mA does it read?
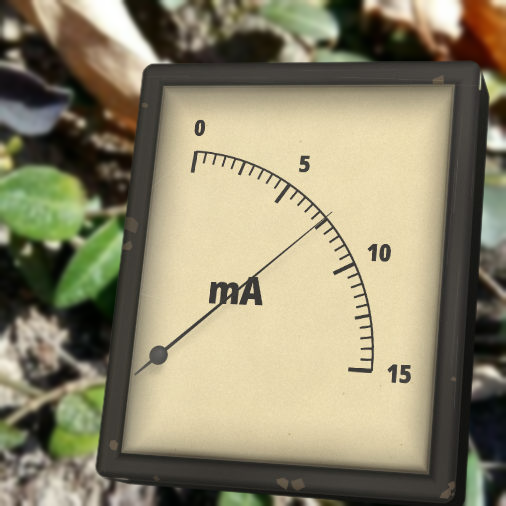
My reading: 7.5mA
